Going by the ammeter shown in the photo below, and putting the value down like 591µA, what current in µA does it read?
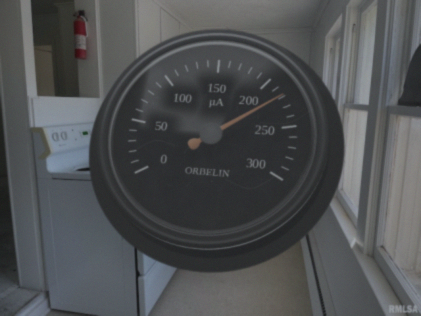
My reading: 220µA
